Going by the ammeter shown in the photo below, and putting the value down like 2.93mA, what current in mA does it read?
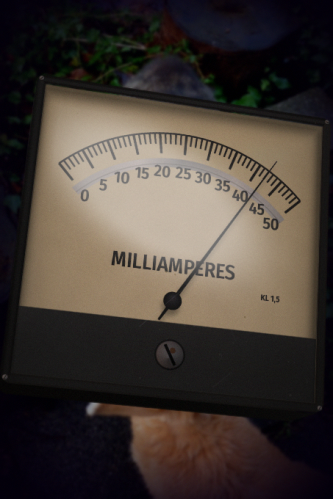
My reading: 42mA
